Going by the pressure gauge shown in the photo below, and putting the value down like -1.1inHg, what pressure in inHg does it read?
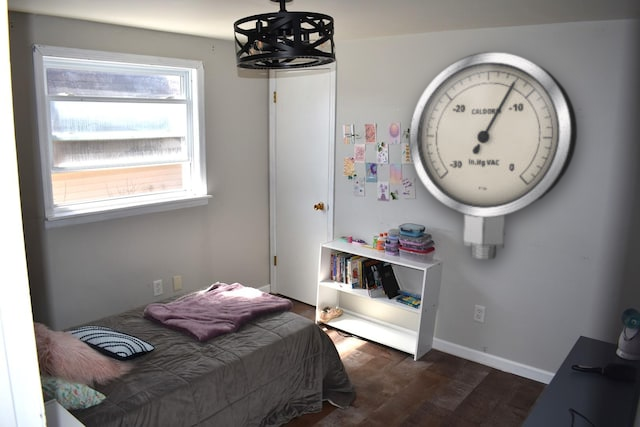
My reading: -12inHg
